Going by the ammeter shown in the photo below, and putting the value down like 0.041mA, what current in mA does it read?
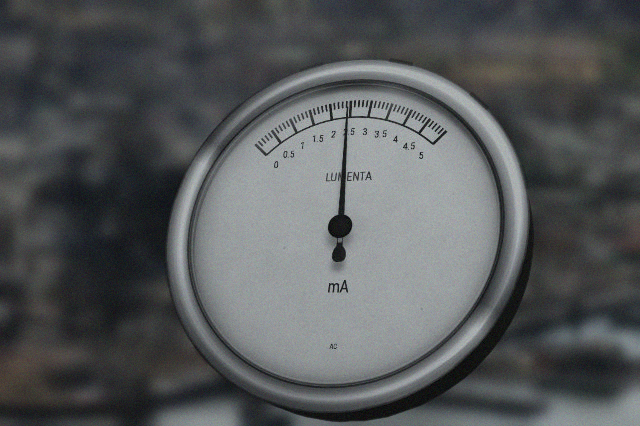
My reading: 2.5mA
